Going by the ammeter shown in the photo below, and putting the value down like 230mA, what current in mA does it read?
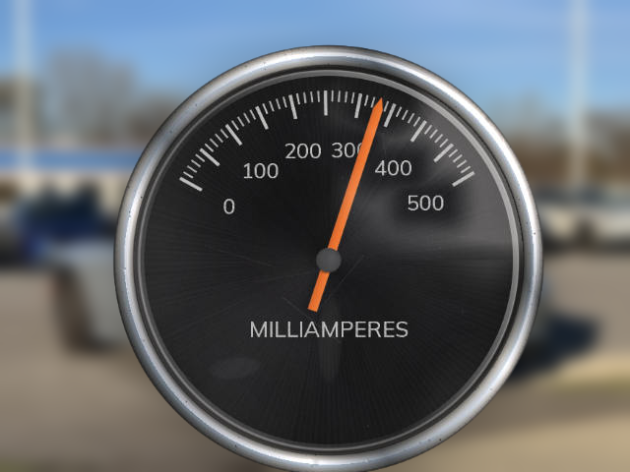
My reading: 330mA
